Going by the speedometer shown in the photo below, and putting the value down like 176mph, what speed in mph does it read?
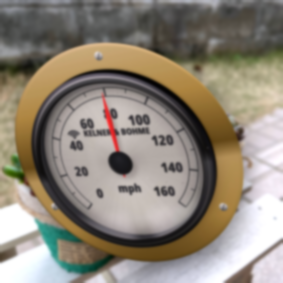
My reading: 80mph
